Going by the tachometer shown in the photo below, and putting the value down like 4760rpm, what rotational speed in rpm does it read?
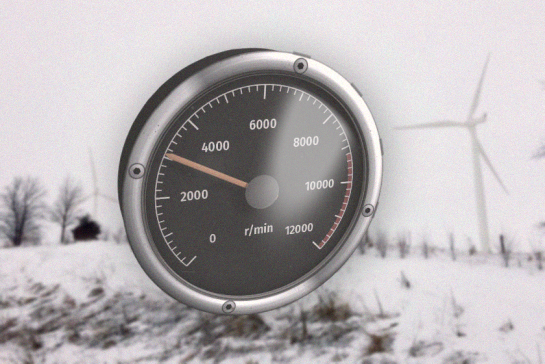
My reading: 3100rpm
